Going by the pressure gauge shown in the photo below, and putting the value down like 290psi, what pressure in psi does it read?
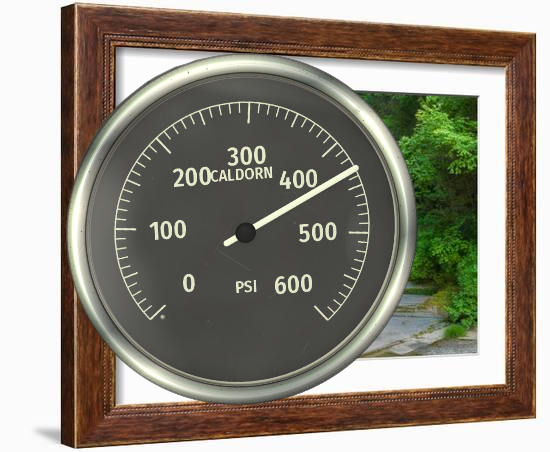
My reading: 430psi
